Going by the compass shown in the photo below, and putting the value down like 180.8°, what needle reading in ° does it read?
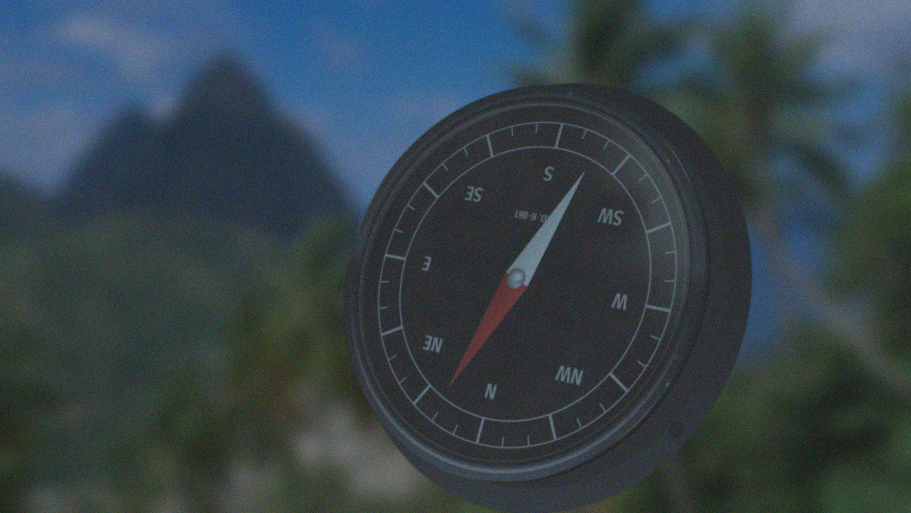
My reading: 20°
